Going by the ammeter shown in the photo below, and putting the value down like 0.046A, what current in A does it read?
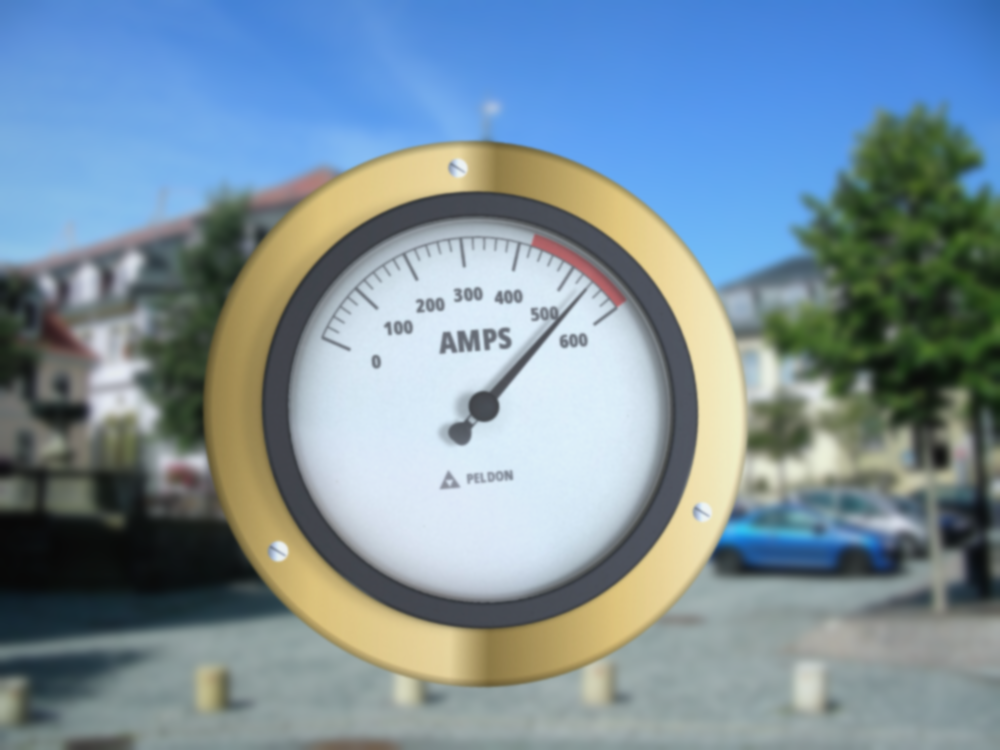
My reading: 540A
